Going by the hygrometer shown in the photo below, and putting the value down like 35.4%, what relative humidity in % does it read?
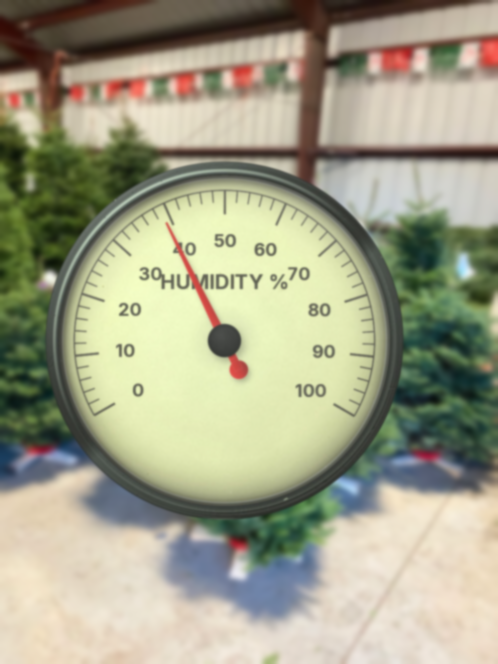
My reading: 39%
